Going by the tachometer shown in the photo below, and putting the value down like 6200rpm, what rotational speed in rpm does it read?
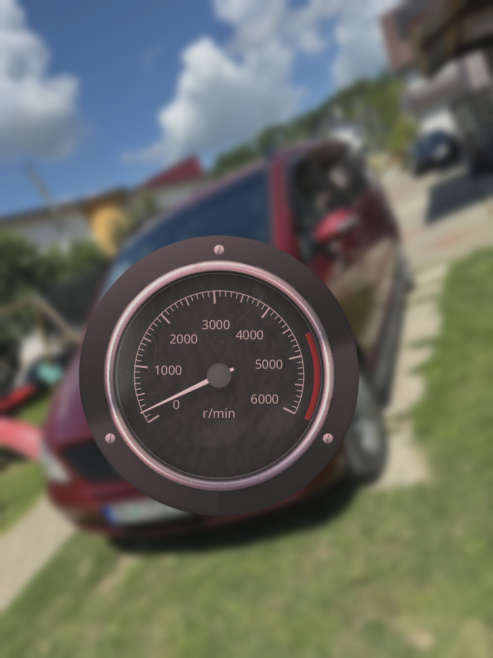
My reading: 200rpm
